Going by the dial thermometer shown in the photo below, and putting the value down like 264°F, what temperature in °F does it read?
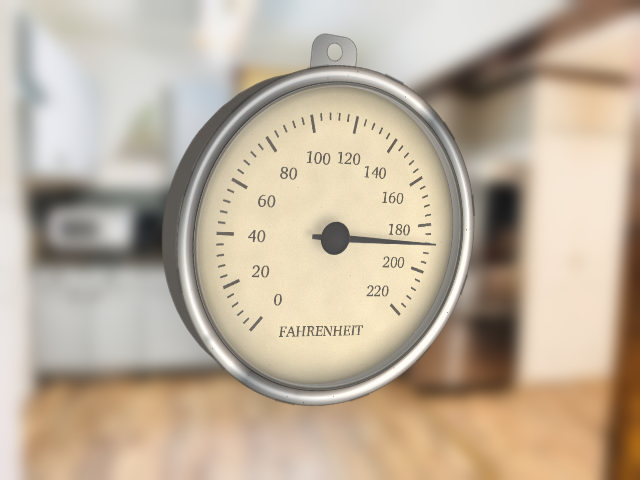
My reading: 188°F
